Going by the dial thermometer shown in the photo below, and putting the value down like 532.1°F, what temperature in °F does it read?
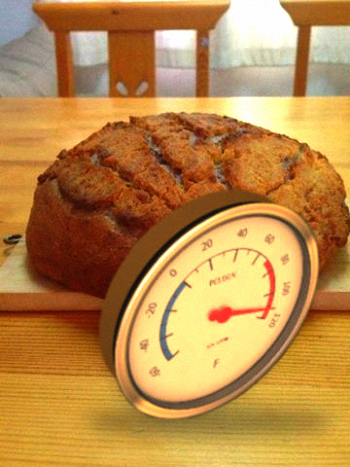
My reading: 110°F
